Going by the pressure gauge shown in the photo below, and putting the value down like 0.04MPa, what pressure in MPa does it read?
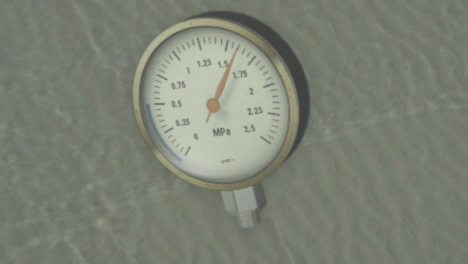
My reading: 1.6MPa
